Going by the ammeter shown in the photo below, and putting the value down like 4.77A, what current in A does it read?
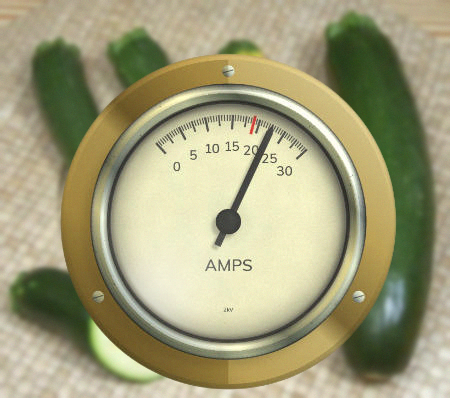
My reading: 22.5A
